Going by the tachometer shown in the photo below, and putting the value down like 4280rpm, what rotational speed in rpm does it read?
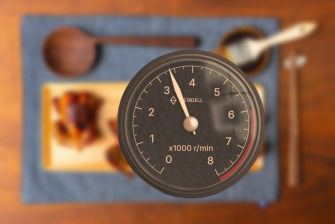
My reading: 3375rpm
